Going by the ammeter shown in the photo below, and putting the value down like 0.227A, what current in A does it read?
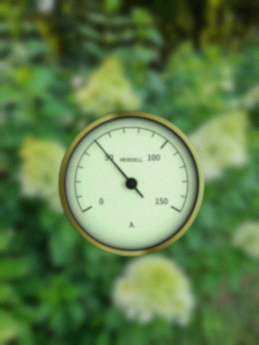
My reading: 50A
